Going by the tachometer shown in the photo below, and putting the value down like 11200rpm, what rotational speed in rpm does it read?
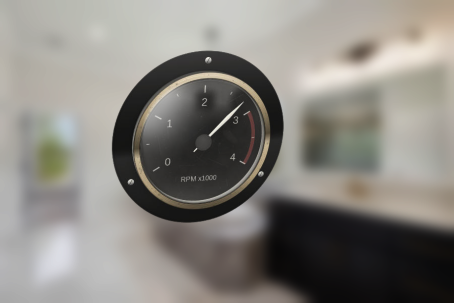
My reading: 2750rpm
